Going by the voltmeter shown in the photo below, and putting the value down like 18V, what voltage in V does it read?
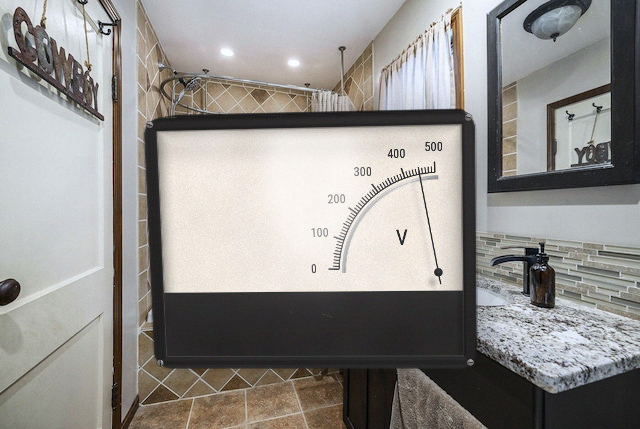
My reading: 450V
